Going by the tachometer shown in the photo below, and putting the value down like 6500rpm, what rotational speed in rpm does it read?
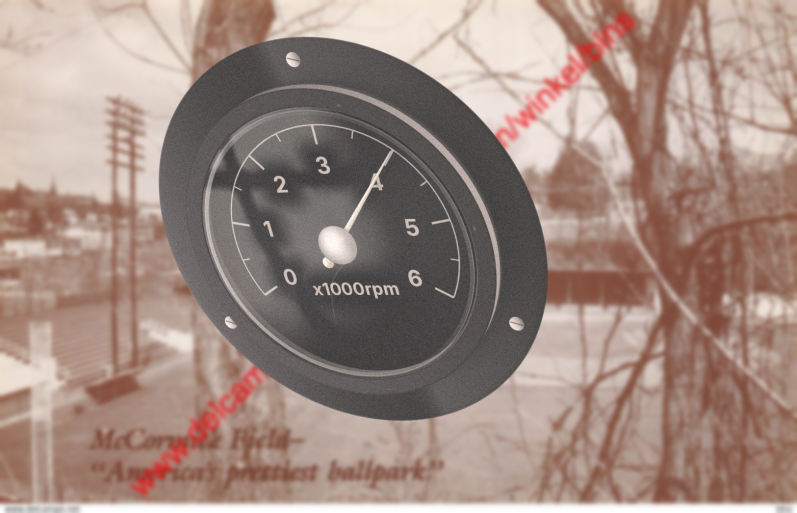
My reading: 4000rpm
